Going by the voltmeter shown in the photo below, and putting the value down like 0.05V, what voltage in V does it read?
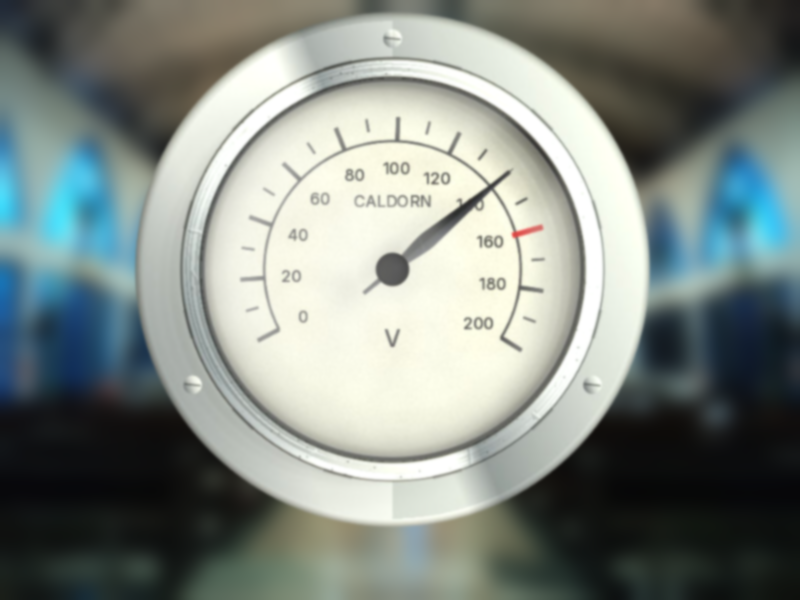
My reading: 140V
